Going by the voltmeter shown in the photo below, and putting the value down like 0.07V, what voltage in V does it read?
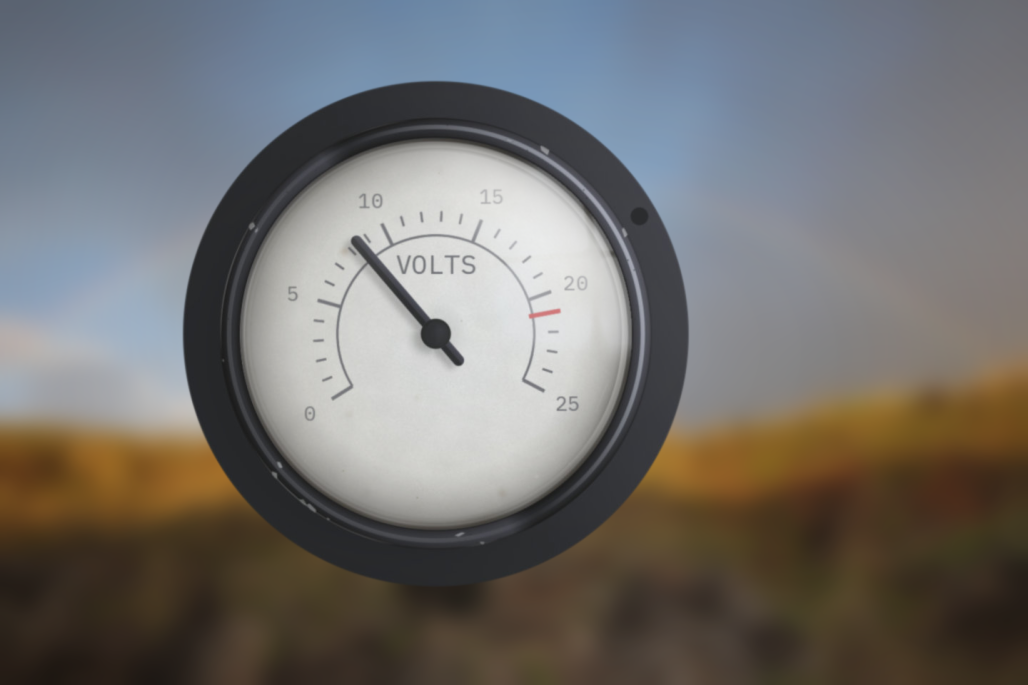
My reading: 8.5V
